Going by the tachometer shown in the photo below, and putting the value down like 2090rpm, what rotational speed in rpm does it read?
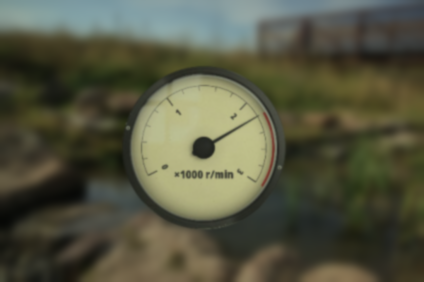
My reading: 2200rpm
